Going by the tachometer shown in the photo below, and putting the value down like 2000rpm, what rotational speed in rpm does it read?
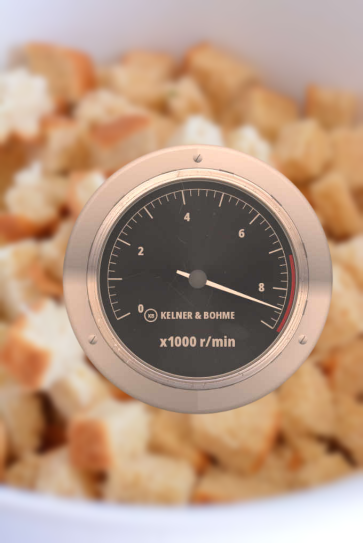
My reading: 8500rpm
